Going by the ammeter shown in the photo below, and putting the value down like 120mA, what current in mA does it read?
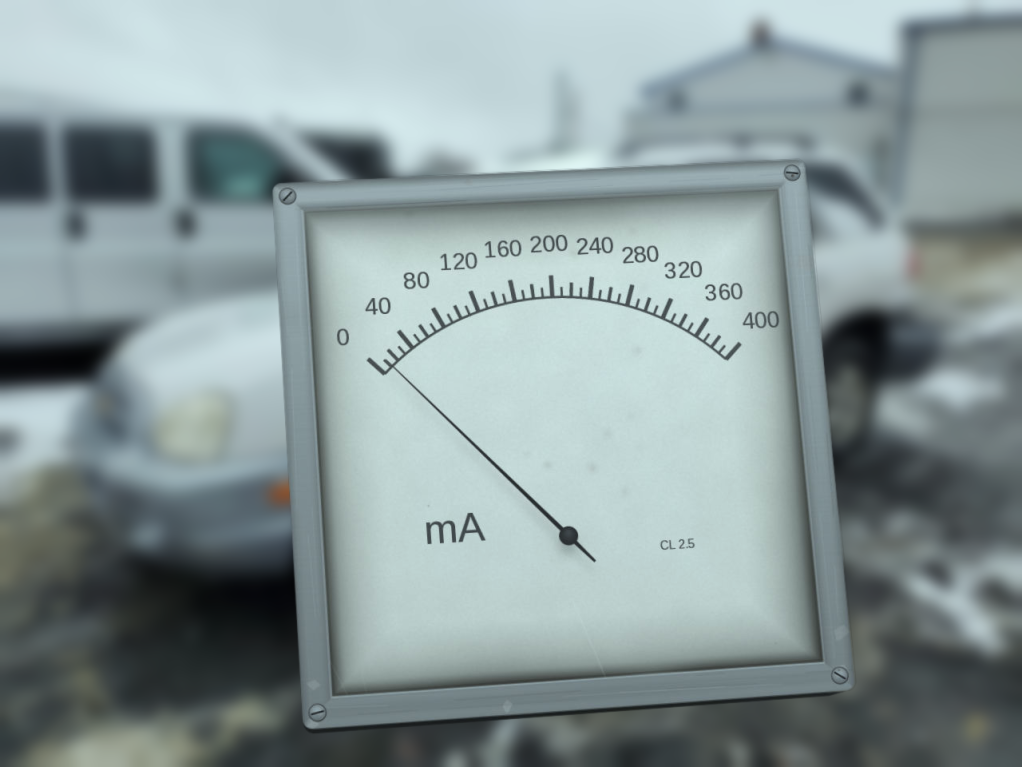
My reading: 10mA
